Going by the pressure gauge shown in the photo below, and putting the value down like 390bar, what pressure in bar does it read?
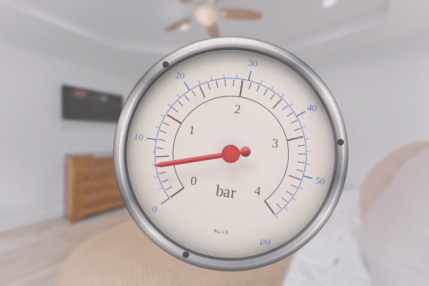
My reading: 0.4bar
